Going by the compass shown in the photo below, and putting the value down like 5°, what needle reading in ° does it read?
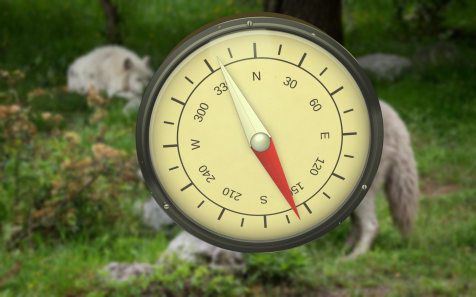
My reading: 157.5°
